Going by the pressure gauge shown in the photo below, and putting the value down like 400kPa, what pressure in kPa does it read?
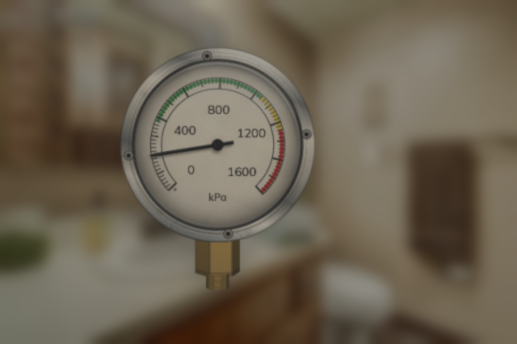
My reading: 200kPa
